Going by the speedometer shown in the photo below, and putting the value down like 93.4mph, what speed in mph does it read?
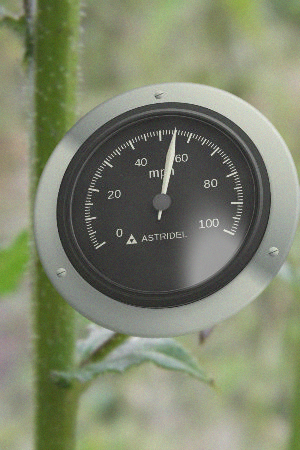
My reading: 55mph
